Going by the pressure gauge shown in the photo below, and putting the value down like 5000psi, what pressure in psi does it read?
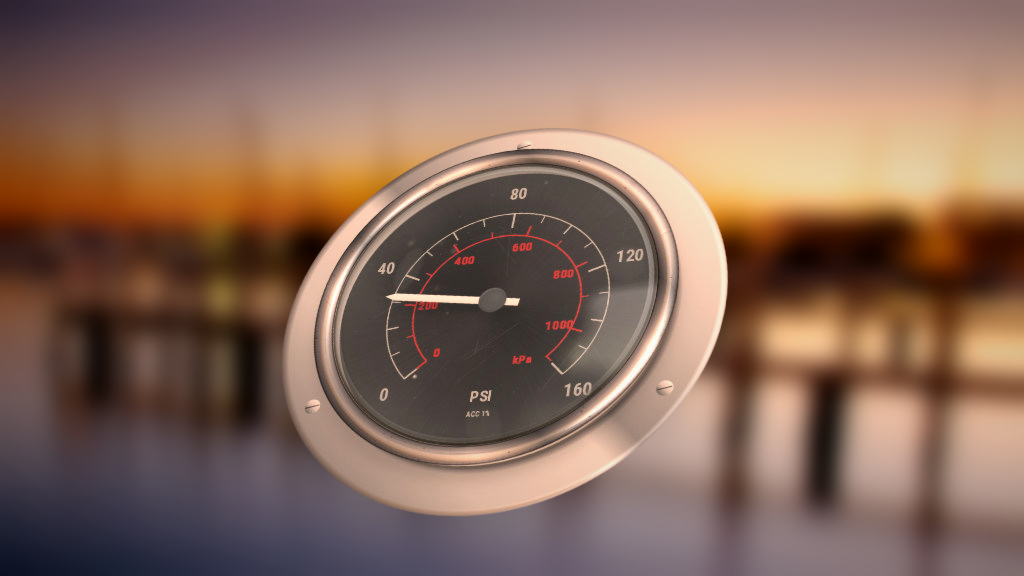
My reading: 30psi
